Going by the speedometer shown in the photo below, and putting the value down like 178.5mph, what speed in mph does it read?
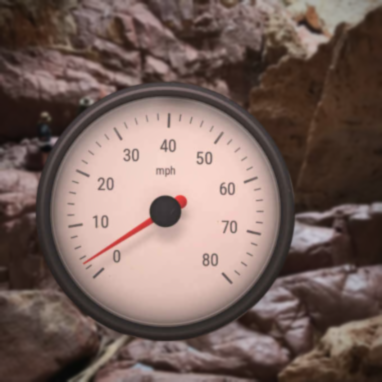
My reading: 3mph
